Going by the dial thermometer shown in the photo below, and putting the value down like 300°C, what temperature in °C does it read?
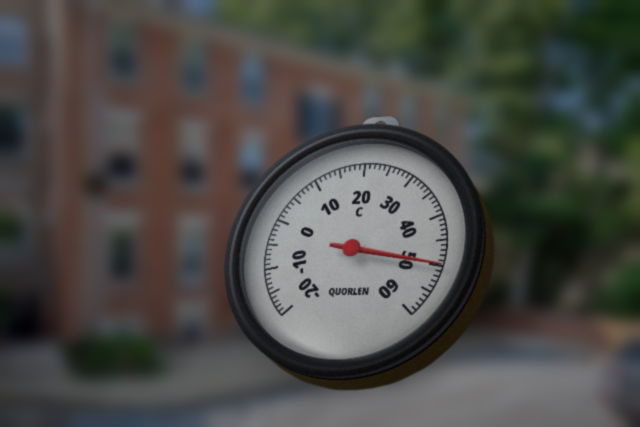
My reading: 50°C
